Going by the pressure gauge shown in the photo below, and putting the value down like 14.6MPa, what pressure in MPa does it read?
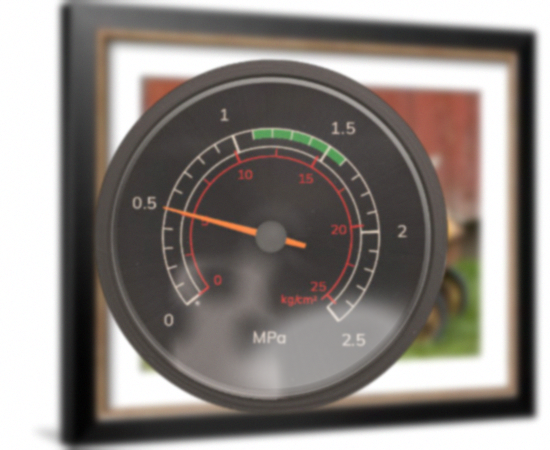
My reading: 0.5MPa
